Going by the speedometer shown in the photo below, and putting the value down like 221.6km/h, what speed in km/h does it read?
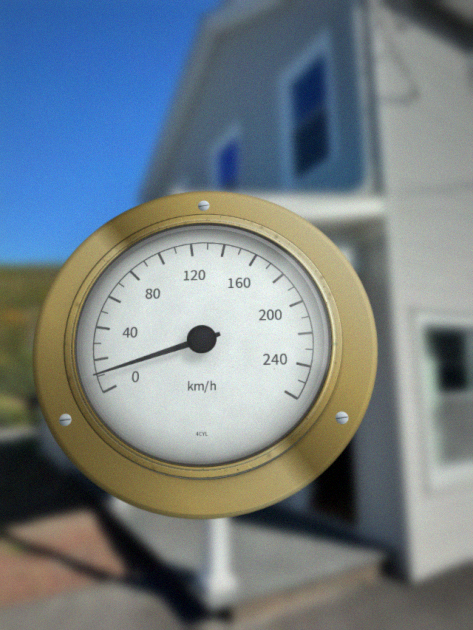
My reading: 10km/h
